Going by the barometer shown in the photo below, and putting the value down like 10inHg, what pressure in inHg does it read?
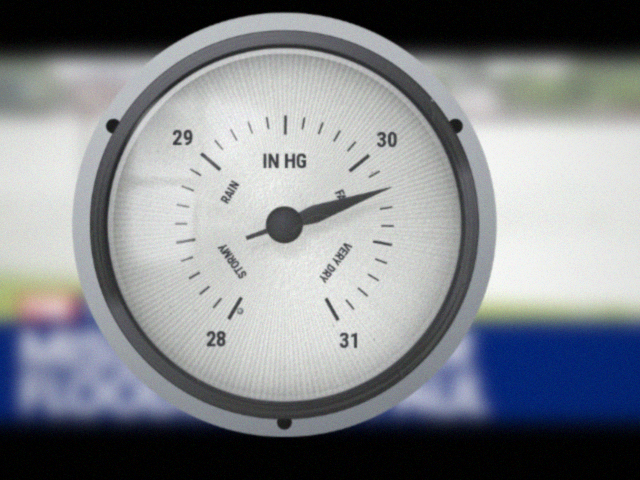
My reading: 30.2inHg
